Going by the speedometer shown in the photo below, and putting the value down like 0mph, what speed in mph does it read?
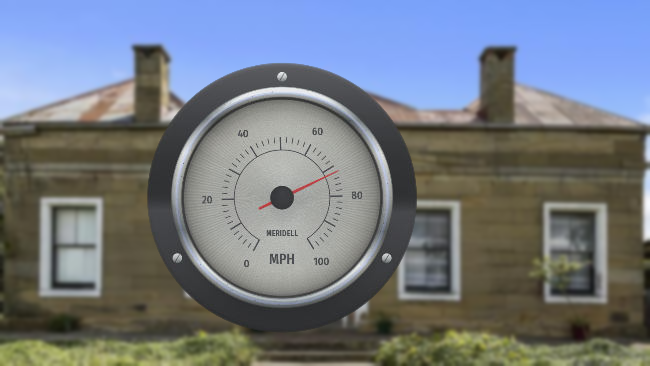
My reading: 72mph
